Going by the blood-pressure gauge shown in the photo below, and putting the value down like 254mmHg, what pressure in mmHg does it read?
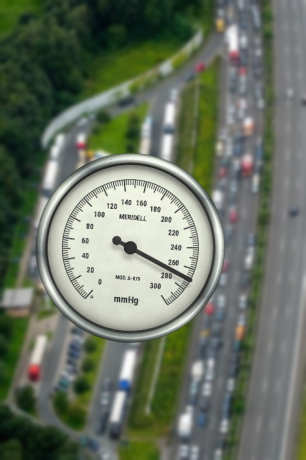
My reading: 270mmHg
